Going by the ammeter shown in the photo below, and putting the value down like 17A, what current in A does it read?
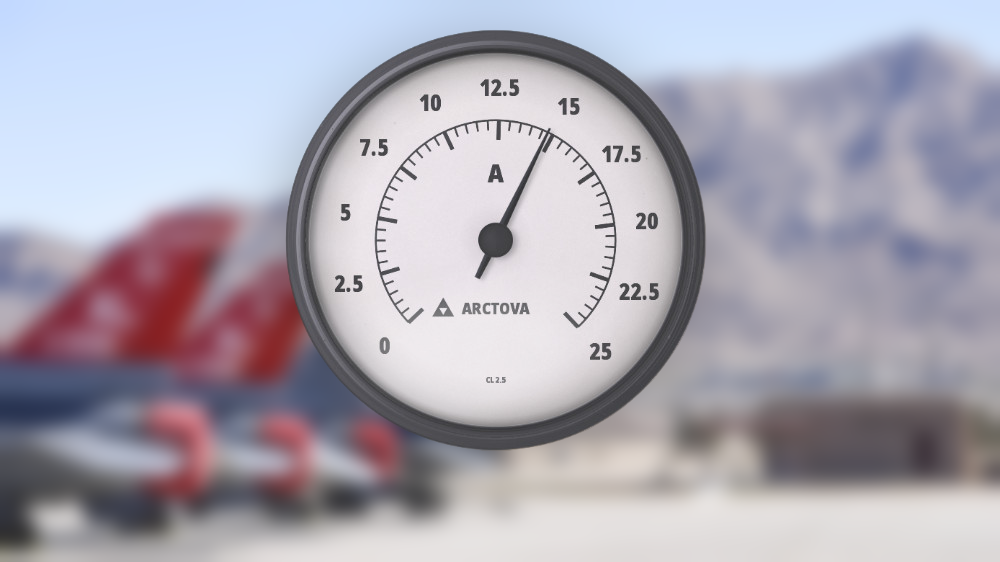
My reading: 14.75A
